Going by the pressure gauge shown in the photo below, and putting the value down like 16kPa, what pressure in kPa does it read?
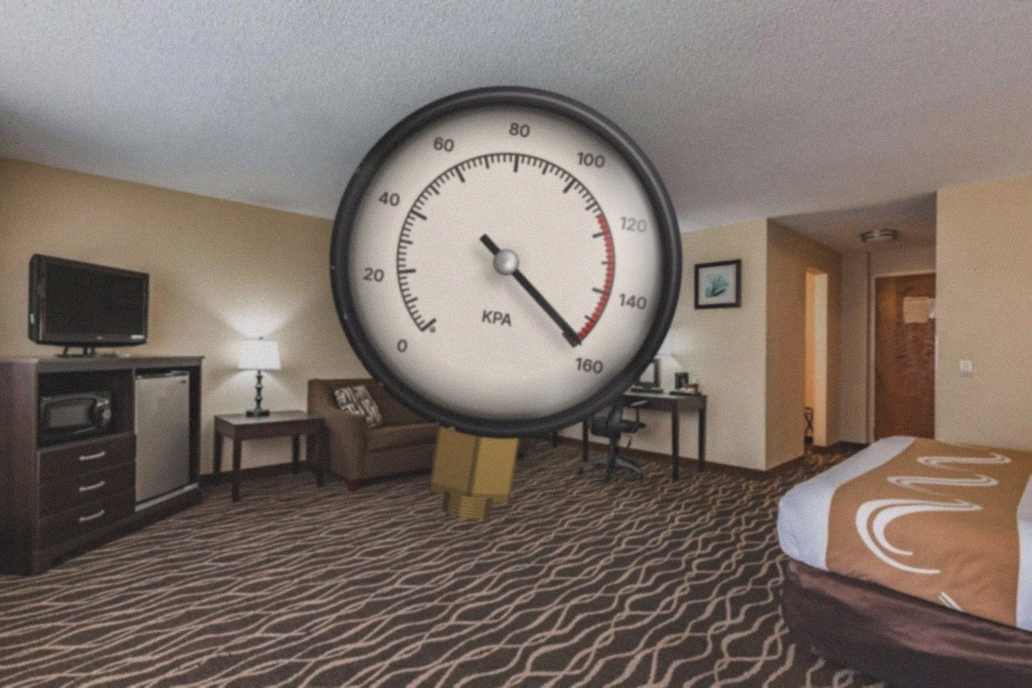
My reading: 158kPa
